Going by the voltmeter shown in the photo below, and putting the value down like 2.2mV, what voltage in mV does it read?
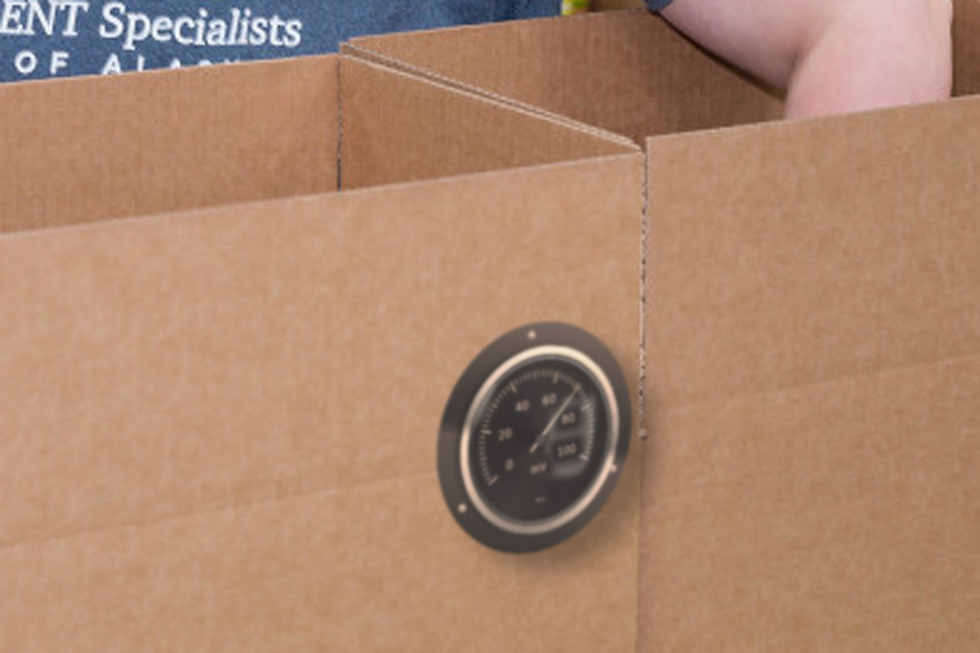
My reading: 70mV
